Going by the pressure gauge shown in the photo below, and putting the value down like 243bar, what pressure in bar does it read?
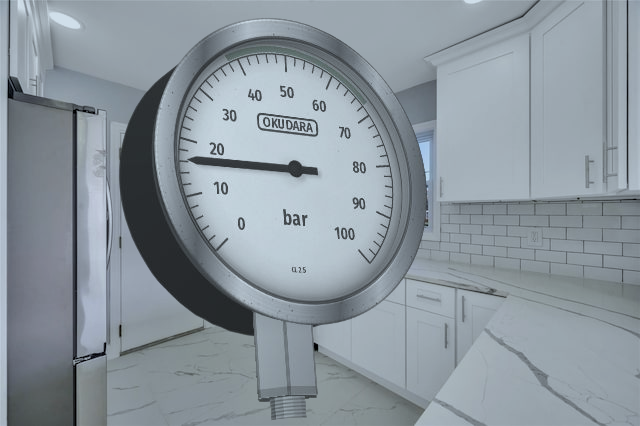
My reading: 16bar
